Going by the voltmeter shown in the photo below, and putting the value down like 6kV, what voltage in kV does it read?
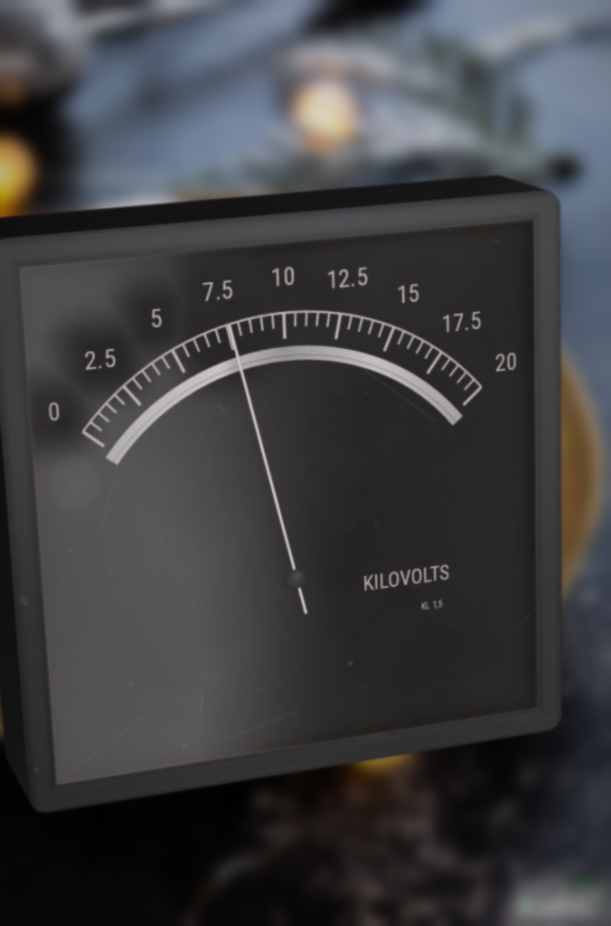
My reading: 7.5kV
